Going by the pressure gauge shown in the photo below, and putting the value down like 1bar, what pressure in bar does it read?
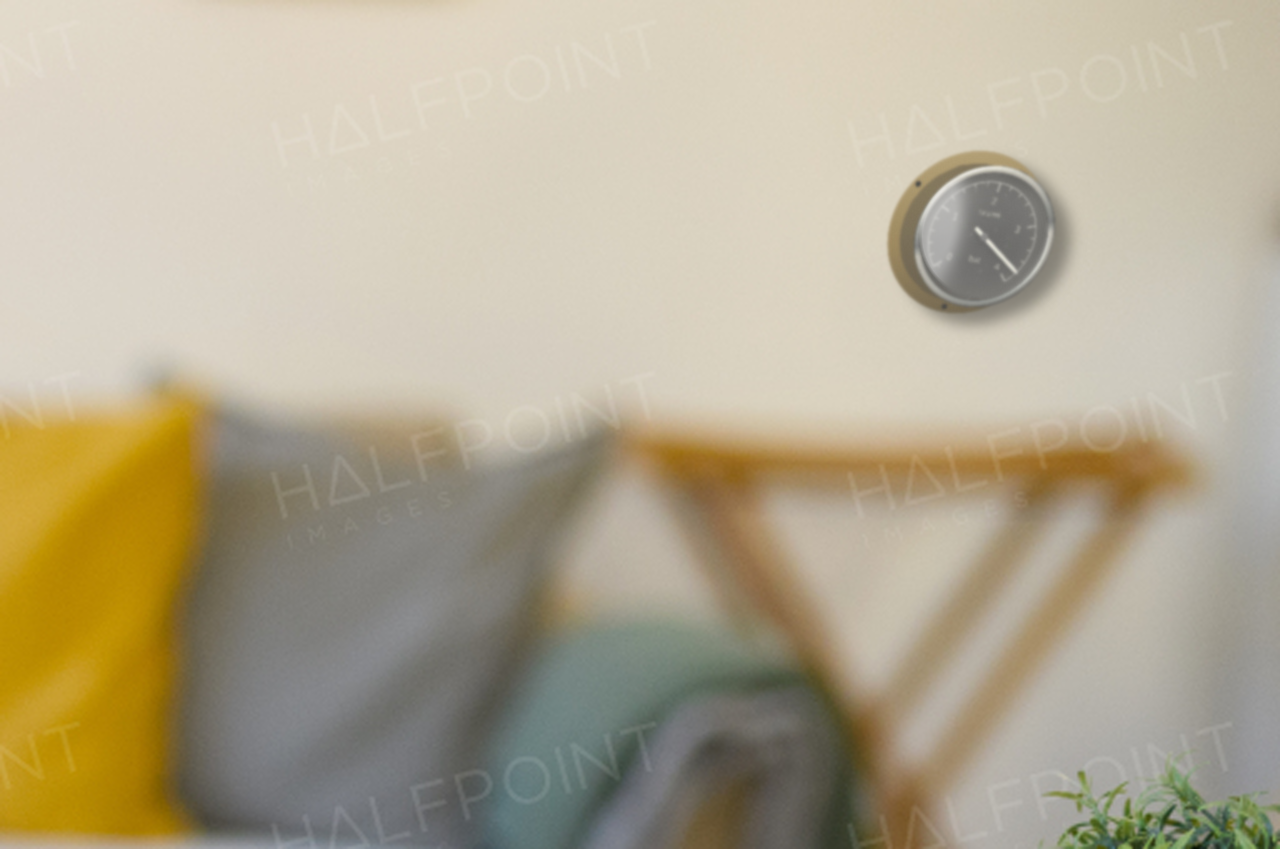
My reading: 3.8bar
